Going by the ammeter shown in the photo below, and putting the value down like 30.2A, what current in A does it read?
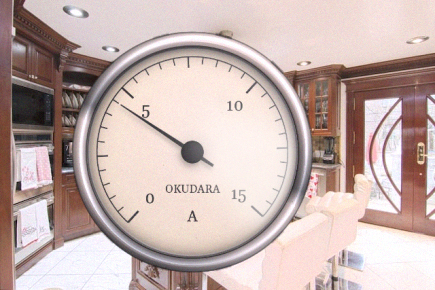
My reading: 4.5A
